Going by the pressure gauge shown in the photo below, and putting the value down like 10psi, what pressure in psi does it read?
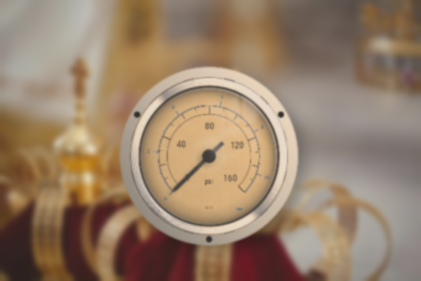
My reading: 0psi
